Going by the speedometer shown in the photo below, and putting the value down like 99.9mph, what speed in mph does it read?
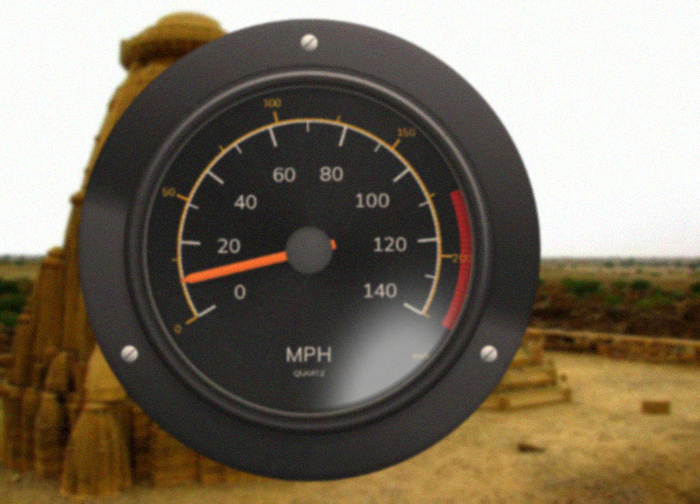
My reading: 10mph
